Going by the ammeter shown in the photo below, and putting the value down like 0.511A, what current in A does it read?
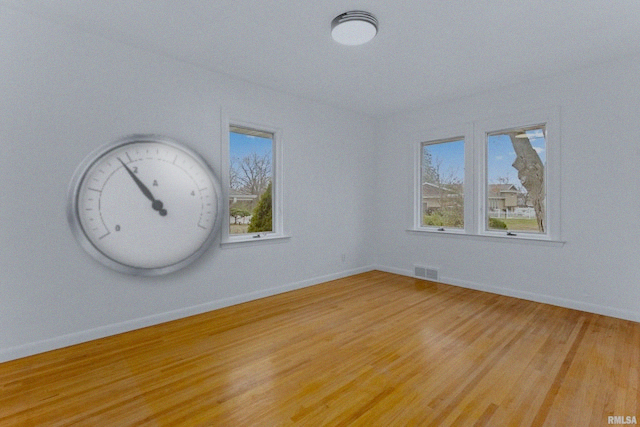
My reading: 1.8A
